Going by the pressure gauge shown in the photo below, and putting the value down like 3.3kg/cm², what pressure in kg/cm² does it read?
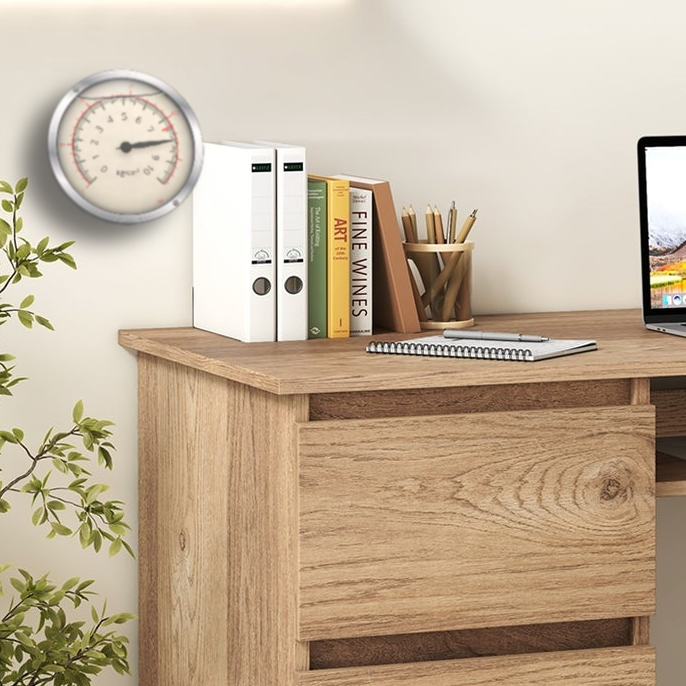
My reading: 8kg/cm²
